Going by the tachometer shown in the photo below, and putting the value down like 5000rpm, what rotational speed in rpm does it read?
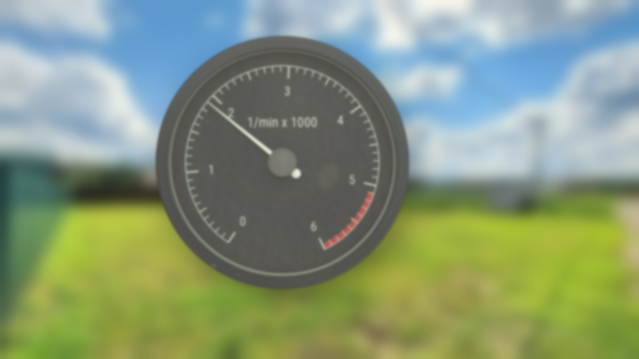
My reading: 1900rpm
